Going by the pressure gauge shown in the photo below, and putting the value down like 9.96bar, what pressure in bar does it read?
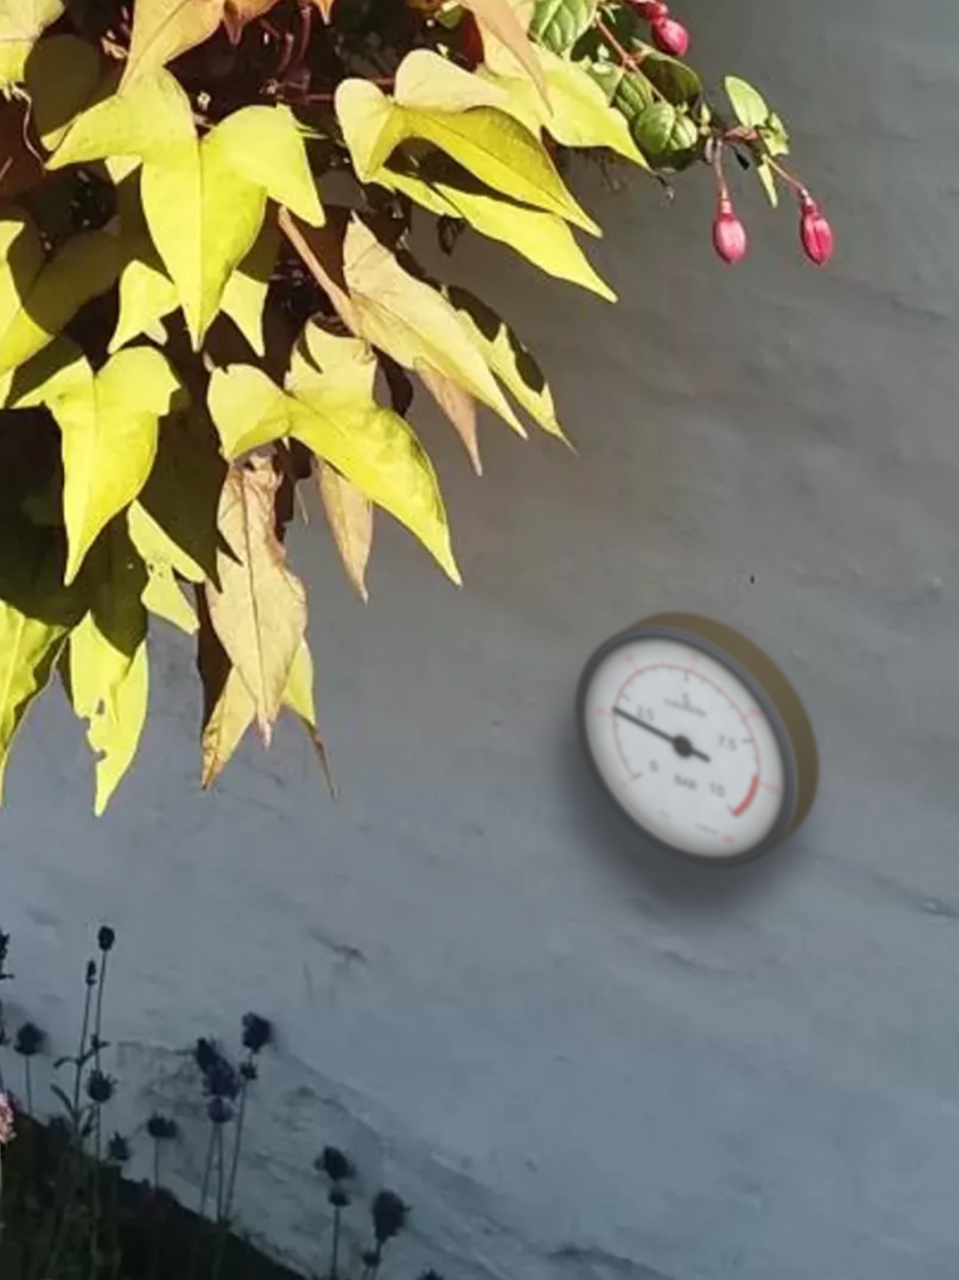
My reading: 2bar
